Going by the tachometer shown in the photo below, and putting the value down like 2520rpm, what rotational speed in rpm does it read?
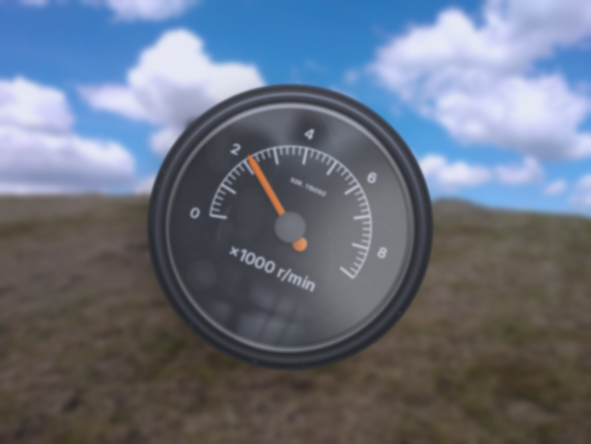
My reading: 2200rpm
